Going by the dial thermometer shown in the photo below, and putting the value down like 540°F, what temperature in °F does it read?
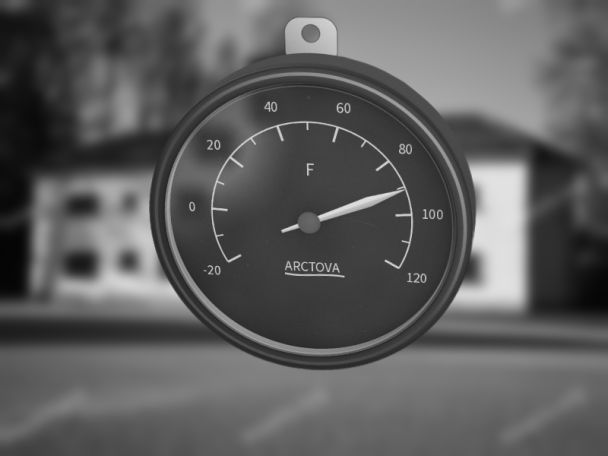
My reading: 90°F
